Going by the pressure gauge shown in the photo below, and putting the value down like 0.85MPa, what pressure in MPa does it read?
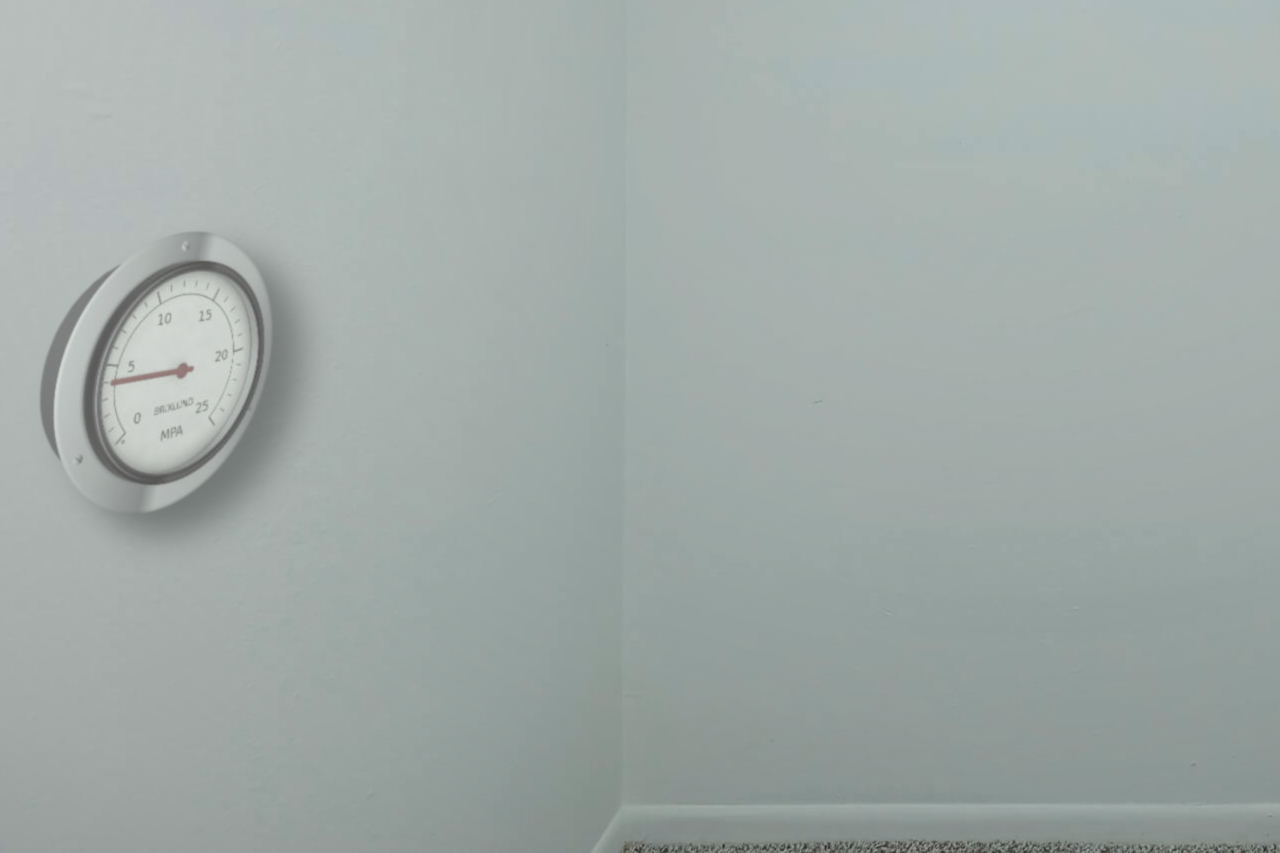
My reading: 4MPa
